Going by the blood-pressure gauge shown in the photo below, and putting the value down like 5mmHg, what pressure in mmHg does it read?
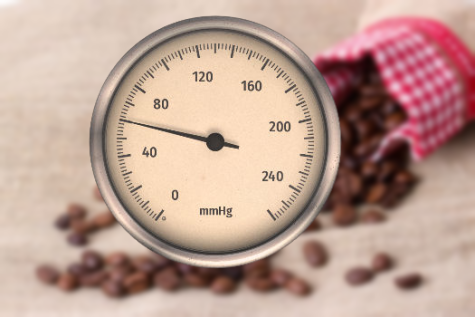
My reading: 60mmHg
